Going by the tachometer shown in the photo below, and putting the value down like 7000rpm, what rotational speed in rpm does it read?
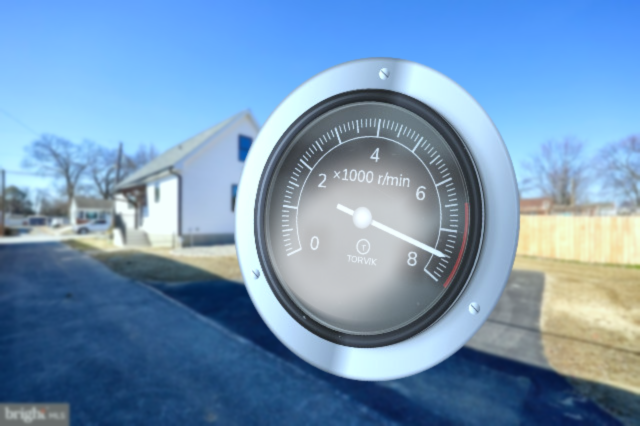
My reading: 7500rpm
